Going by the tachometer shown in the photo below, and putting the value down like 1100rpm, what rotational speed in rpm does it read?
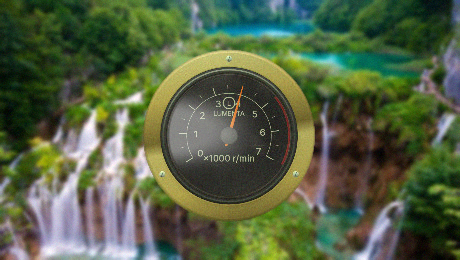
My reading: 4000rpm
